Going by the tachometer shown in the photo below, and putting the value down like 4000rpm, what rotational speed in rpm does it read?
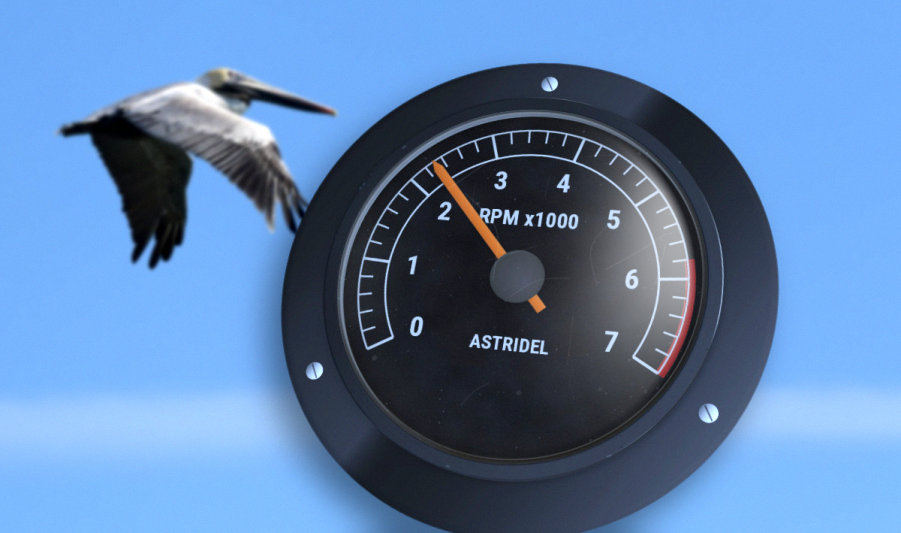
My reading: 2300rpm
